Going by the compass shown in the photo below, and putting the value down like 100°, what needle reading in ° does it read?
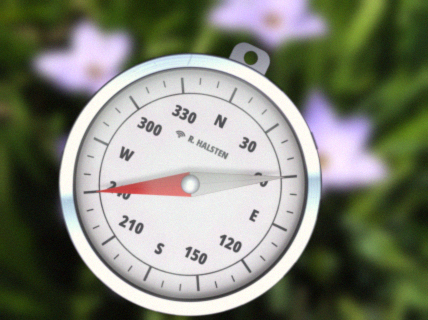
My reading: 240°
